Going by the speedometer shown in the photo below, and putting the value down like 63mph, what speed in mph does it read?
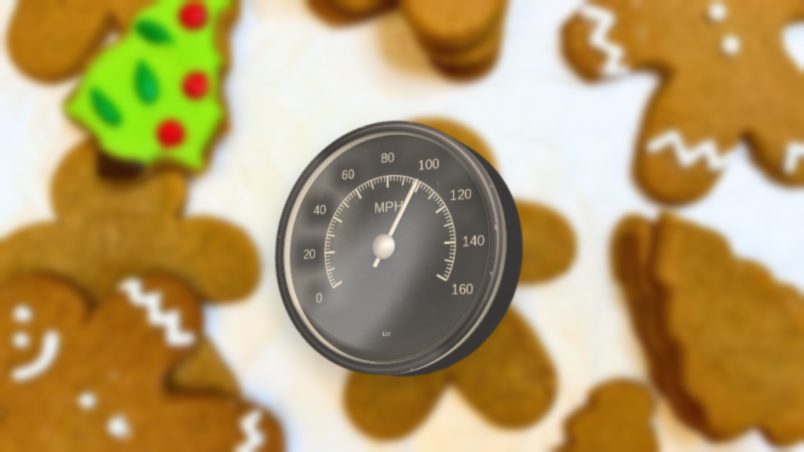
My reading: 100mph
